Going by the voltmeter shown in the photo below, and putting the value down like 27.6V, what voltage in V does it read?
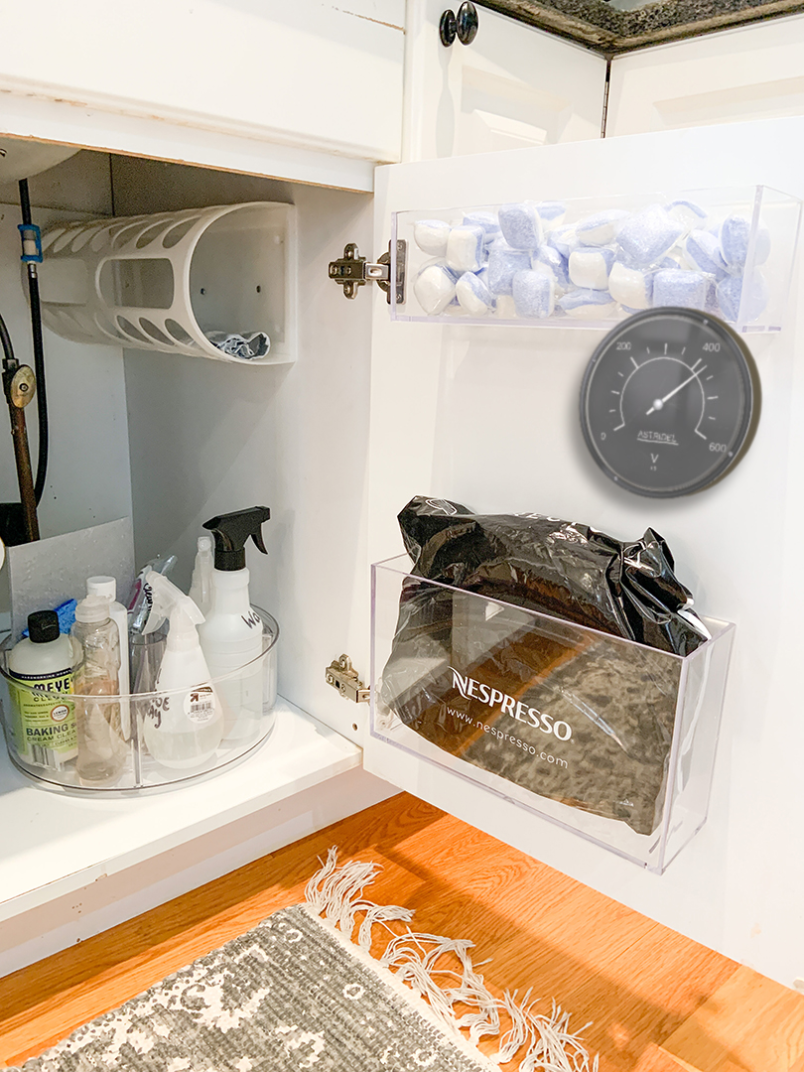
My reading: 425V
